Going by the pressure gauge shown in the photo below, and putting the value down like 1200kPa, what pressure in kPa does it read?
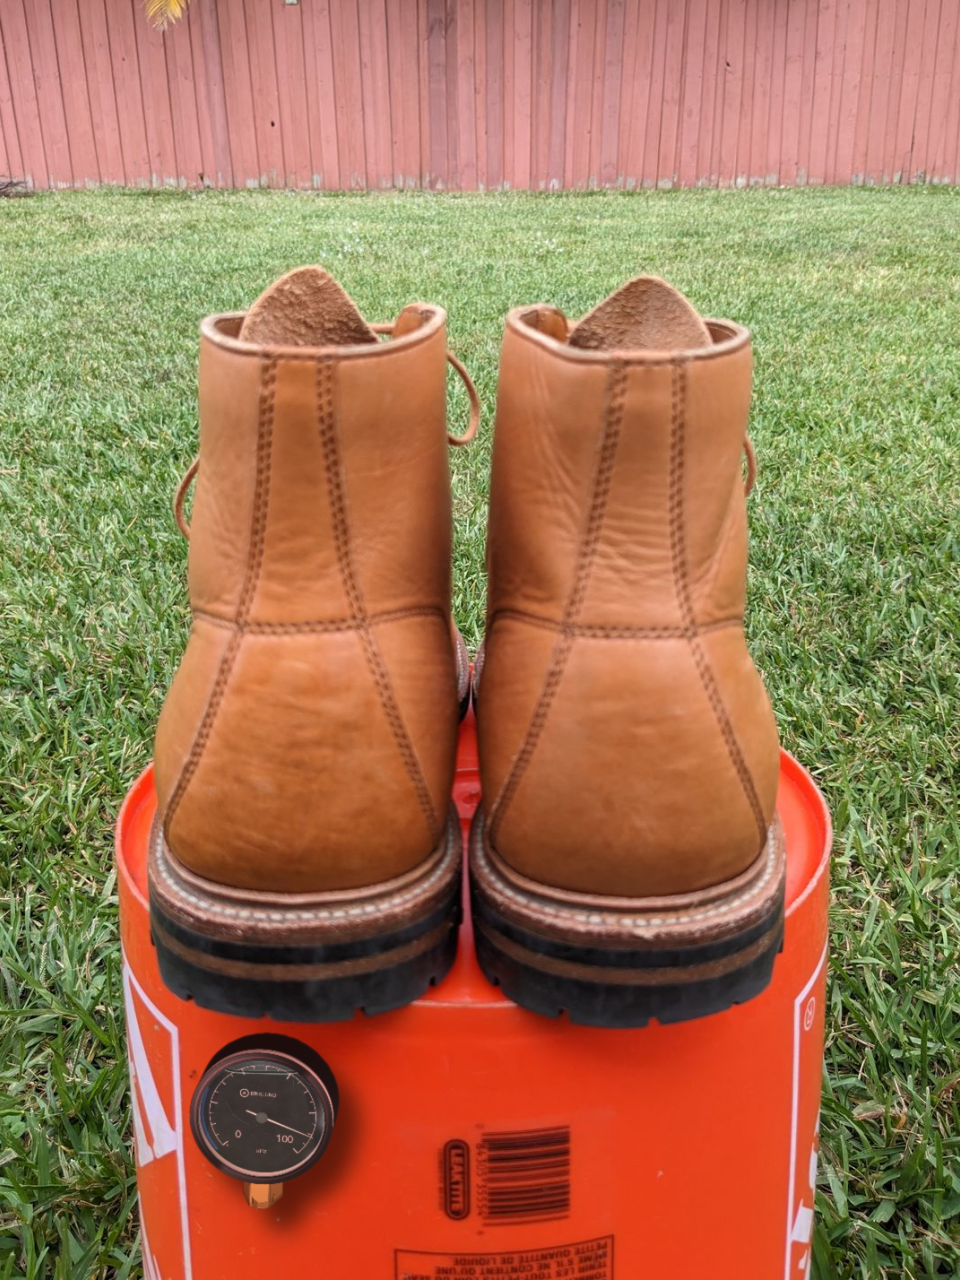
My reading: 90kPa
